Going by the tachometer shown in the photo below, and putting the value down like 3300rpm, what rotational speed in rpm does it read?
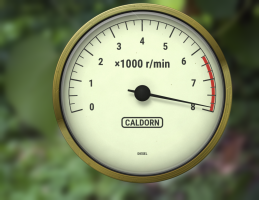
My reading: 7875rpm
